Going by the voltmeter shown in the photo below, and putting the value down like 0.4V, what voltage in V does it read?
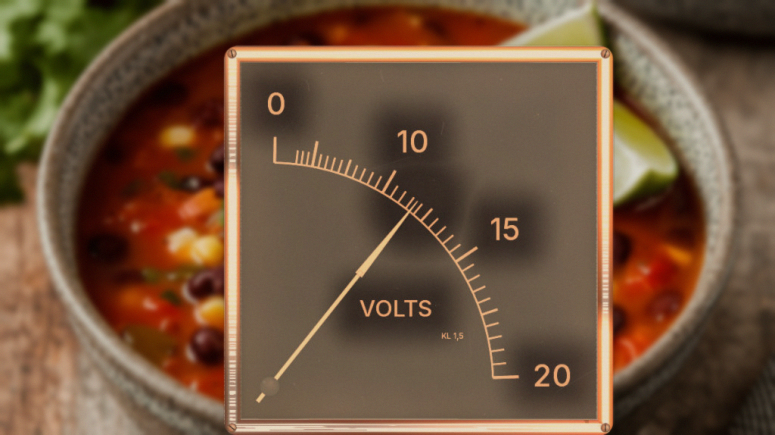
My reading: 11.75V
